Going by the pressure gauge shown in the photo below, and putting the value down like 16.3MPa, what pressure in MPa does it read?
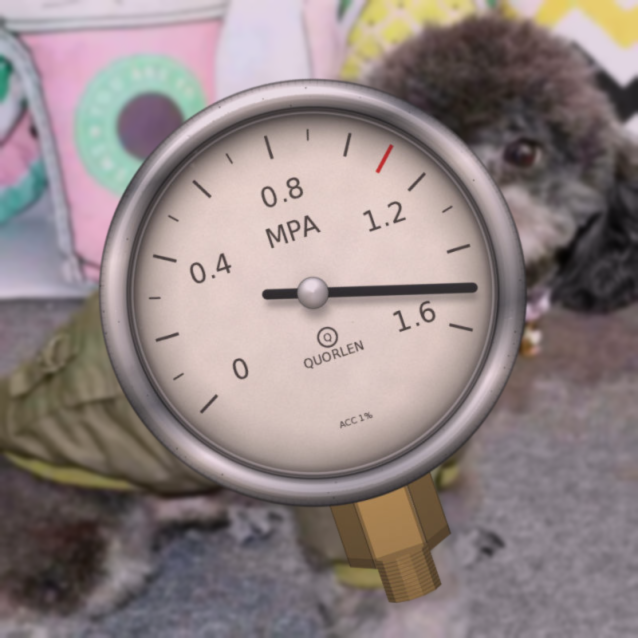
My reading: 1.5MPa
